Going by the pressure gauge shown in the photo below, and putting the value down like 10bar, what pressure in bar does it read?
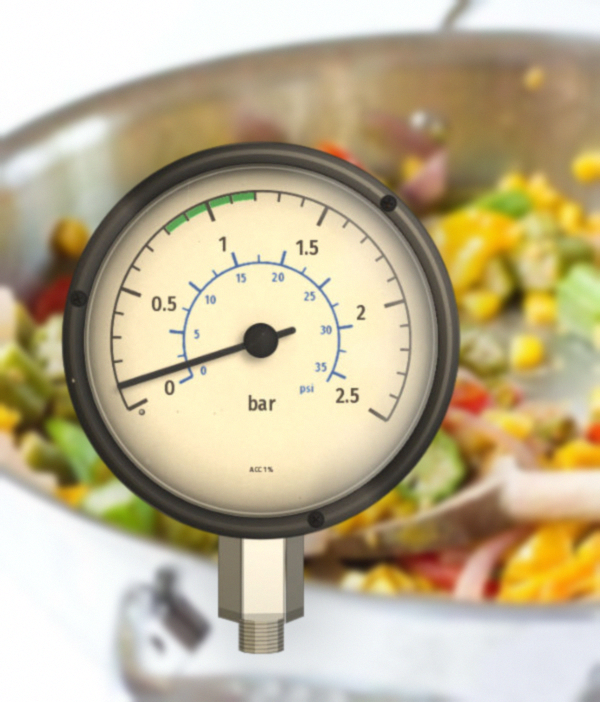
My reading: 0.1bar
